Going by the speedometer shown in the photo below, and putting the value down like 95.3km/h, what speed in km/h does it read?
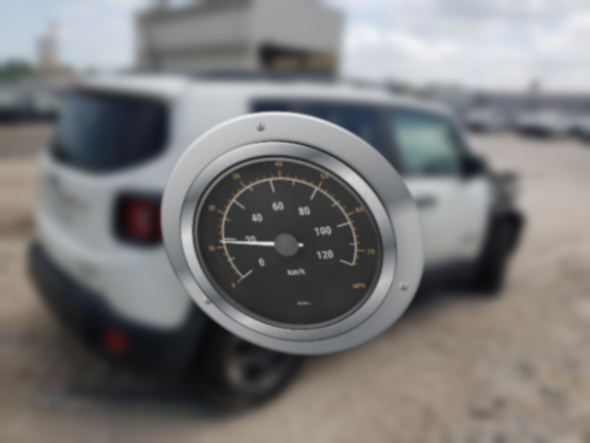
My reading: 20km/h
